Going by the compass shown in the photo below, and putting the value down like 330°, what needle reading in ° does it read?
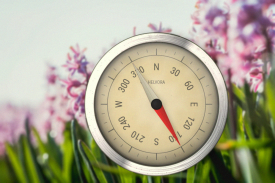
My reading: 150°
